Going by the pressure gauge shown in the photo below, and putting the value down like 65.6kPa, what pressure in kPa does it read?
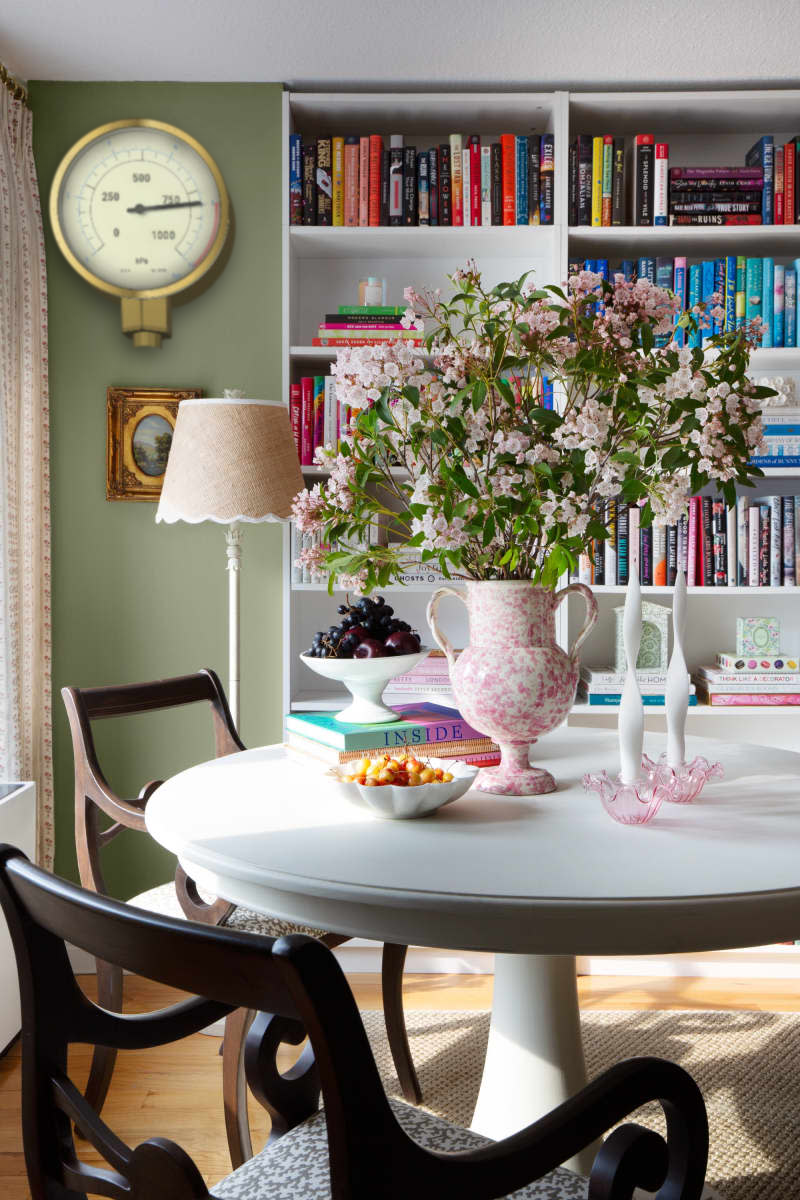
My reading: 800kPa
